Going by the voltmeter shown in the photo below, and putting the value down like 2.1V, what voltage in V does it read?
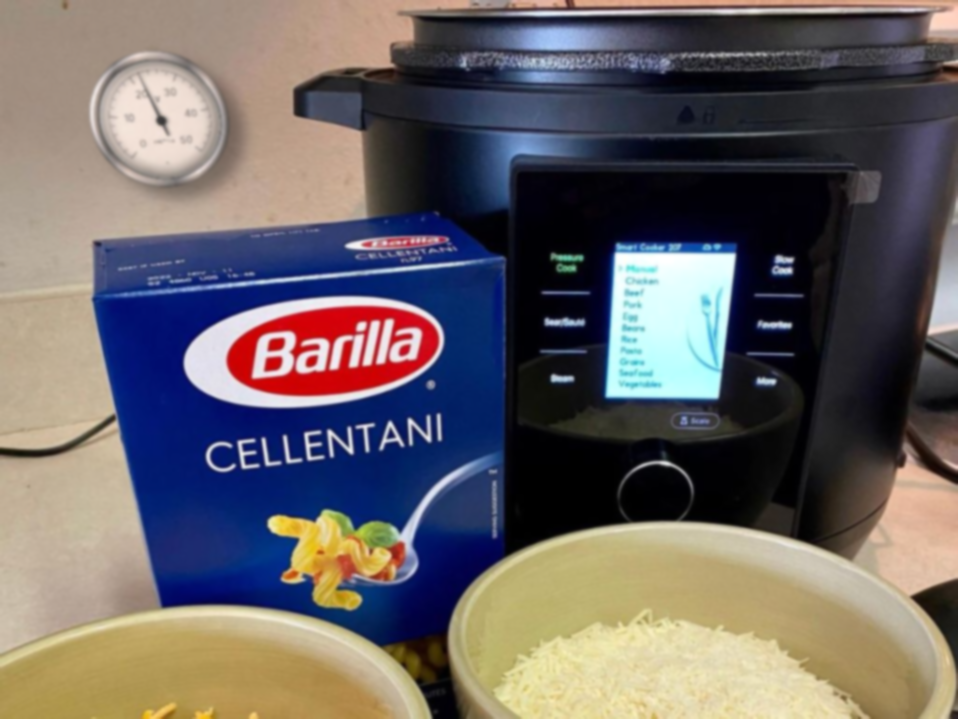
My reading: 22V
